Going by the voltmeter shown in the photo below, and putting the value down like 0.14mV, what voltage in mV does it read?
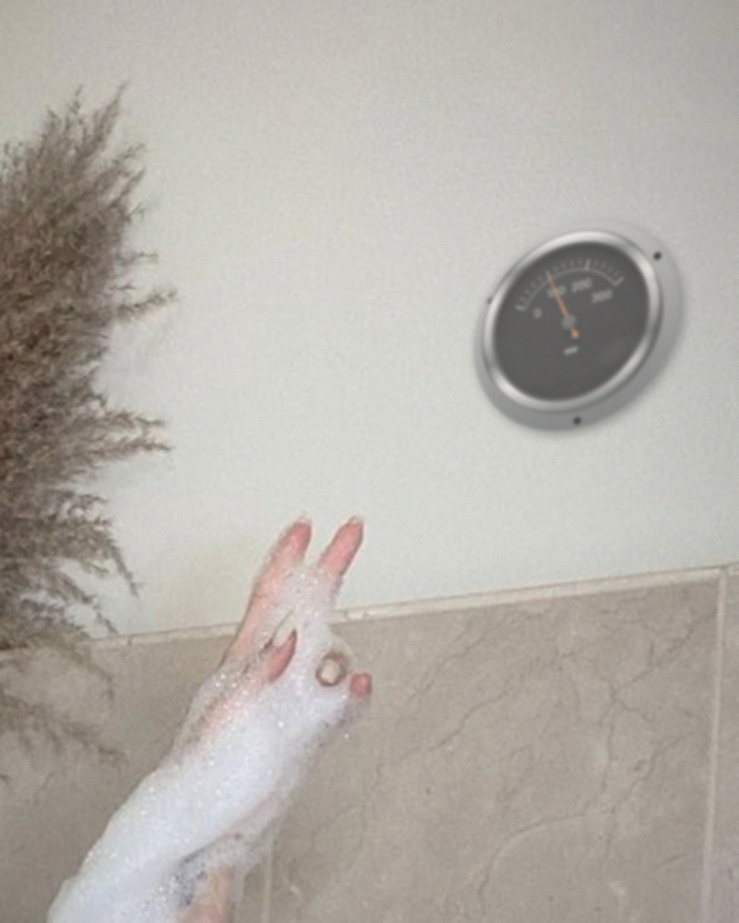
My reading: 100mV
